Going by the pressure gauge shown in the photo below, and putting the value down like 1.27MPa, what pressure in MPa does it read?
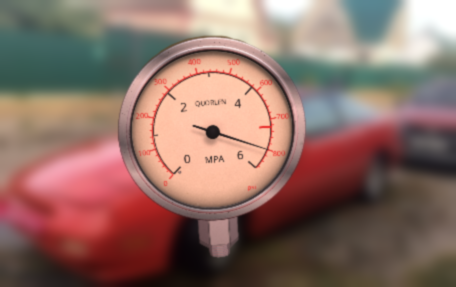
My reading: 5.5MPa
